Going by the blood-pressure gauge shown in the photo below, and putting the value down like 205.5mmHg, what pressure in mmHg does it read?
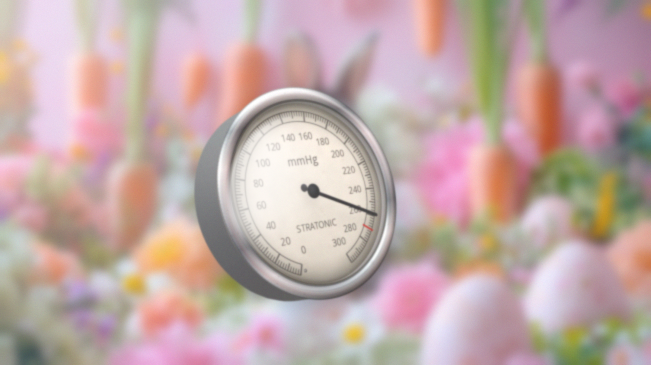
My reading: 260mmHg
